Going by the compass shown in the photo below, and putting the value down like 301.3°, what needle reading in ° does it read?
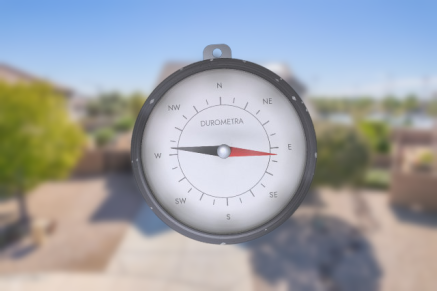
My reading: 97.5°
